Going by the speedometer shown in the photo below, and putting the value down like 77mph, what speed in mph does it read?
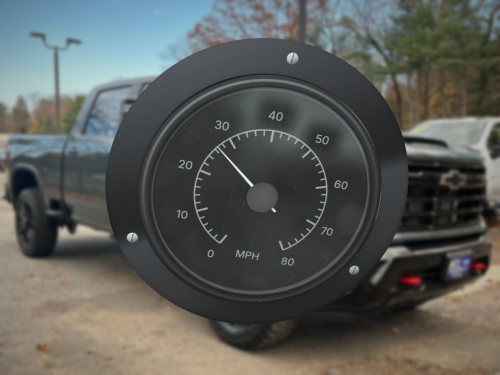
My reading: 27mph
